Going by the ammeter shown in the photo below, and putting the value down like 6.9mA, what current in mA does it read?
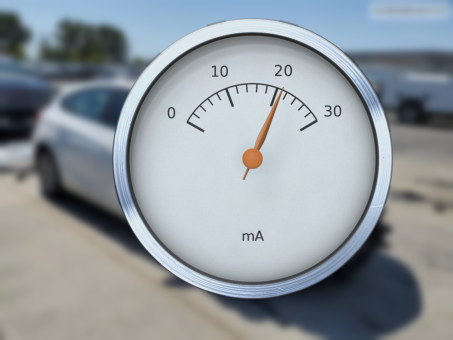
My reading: 21mA
